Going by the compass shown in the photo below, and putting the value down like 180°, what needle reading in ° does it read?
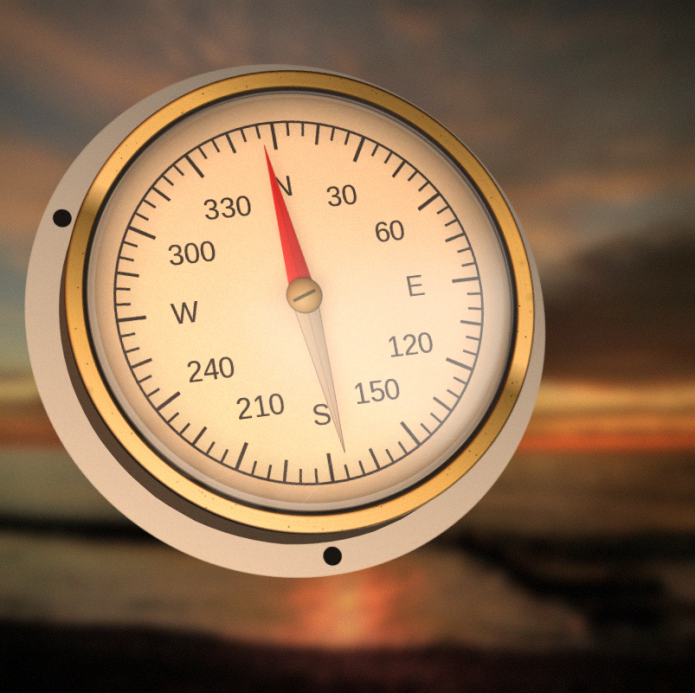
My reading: 355°
